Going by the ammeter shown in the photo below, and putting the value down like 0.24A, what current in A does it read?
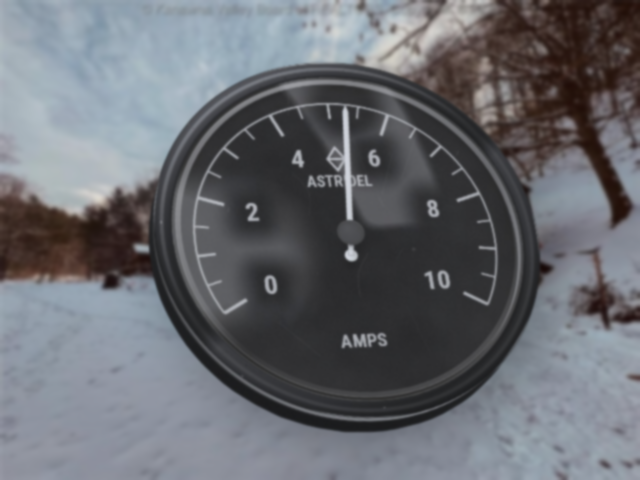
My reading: 5.25A
